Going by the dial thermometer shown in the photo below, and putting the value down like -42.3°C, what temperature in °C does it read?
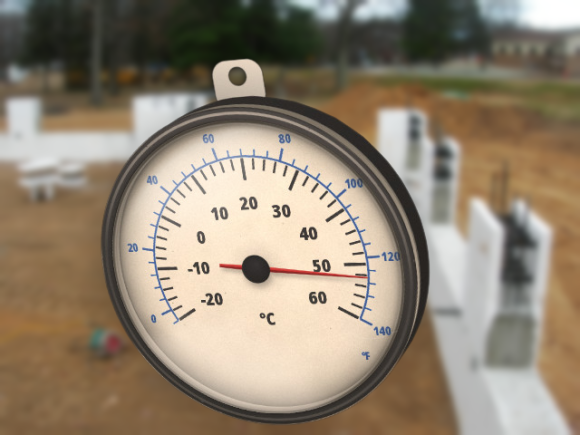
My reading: 52°C
